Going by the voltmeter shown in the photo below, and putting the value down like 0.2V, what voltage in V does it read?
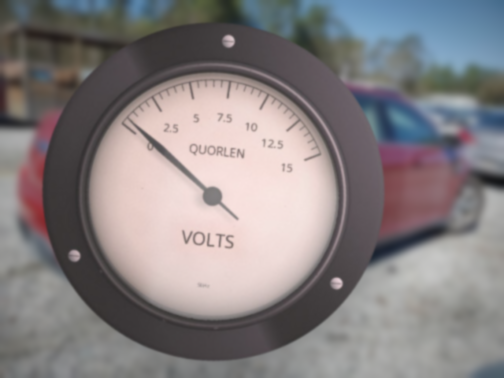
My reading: 0.5V
